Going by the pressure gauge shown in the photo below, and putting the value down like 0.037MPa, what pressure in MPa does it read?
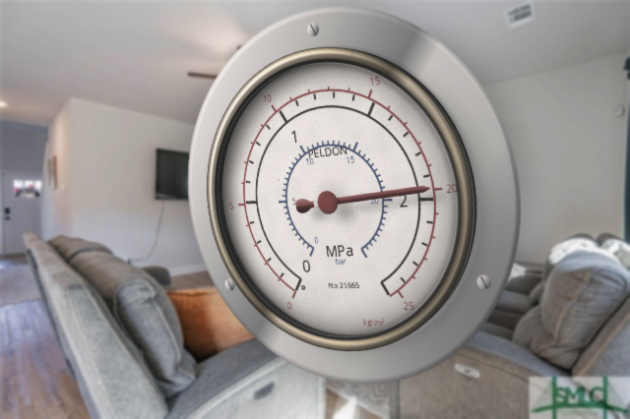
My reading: 1.95MPa
